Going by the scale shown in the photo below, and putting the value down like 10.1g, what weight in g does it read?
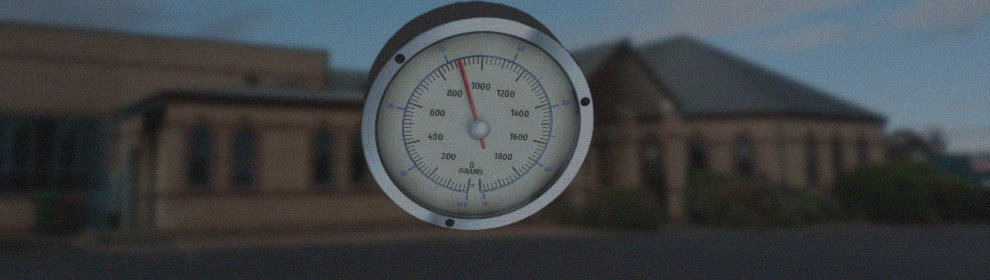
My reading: 900g
